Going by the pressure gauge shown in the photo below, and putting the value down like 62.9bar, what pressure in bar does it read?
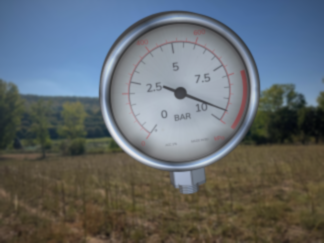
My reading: 9.5bar
